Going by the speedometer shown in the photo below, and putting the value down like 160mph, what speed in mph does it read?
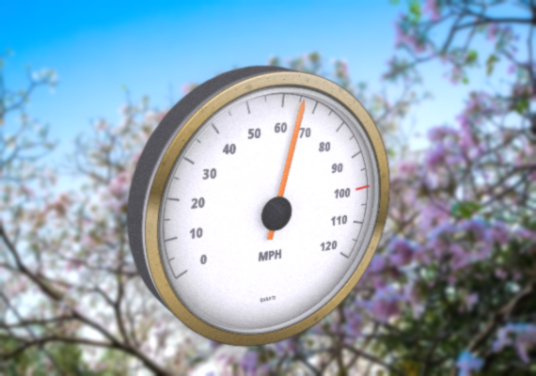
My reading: 65mph
